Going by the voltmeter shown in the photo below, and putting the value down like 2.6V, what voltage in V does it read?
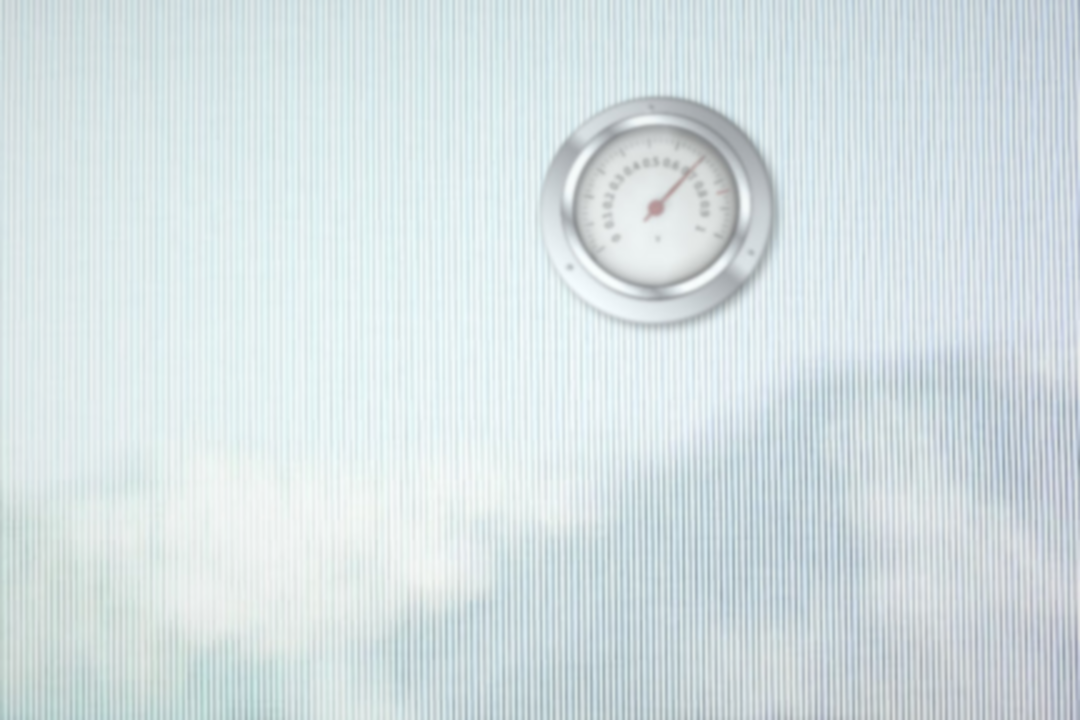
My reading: 0.7V
